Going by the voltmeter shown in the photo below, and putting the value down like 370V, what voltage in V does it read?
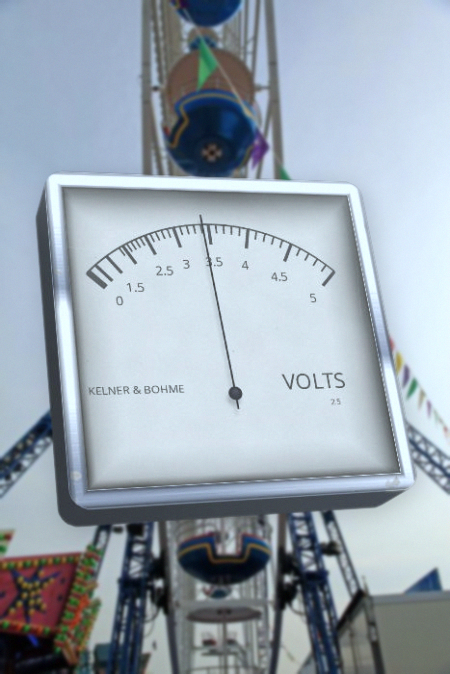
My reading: 3.4V
